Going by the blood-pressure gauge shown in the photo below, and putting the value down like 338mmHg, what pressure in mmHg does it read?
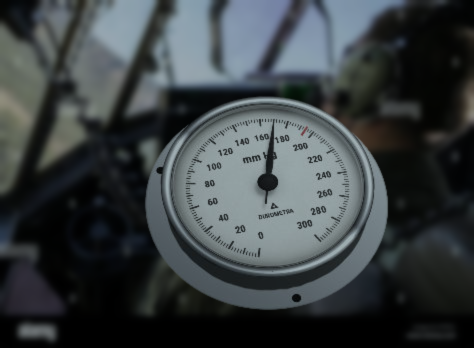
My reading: 170mmHg
